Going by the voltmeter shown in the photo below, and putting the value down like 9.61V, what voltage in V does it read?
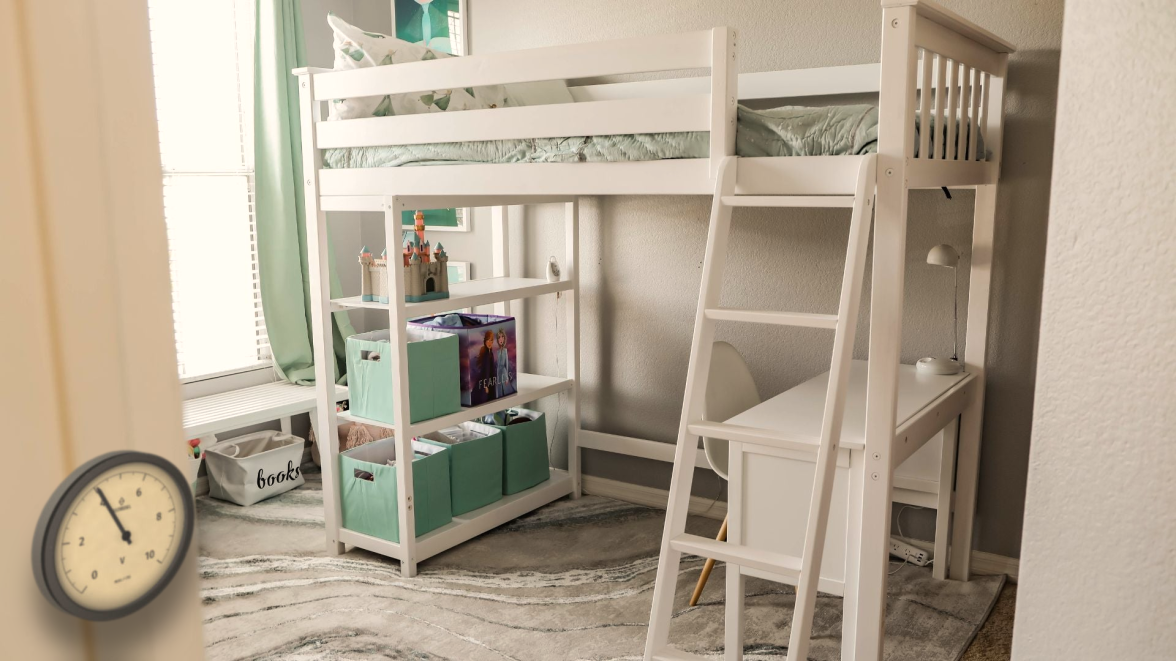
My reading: 4V
